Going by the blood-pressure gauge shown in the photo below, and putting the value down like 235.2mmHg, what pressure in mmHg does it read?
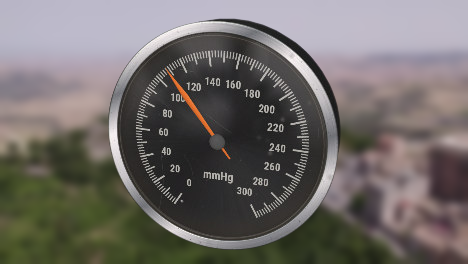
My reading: 110mmHg
